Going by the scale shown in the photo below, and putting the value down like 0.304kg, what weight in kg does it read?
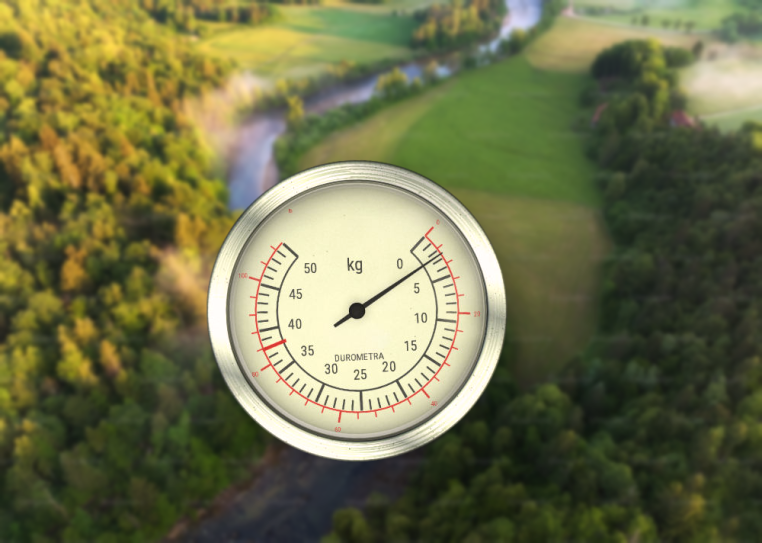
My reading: 2.5kg
